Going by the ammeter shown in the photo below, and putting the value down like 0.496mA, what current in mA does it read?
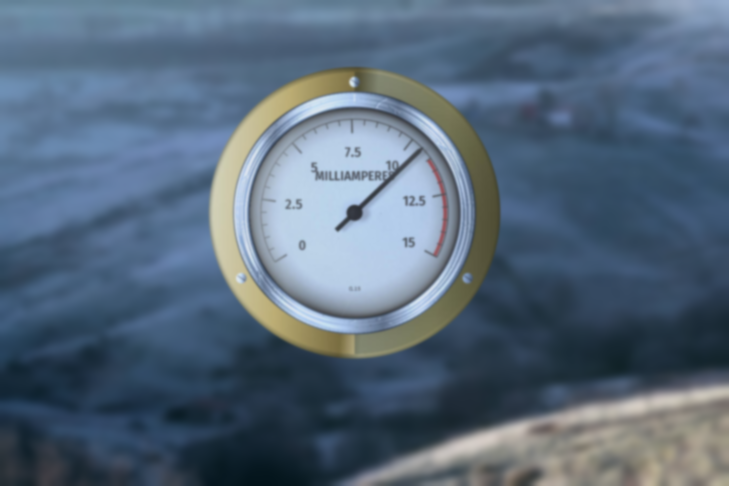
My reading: 10.5mA
